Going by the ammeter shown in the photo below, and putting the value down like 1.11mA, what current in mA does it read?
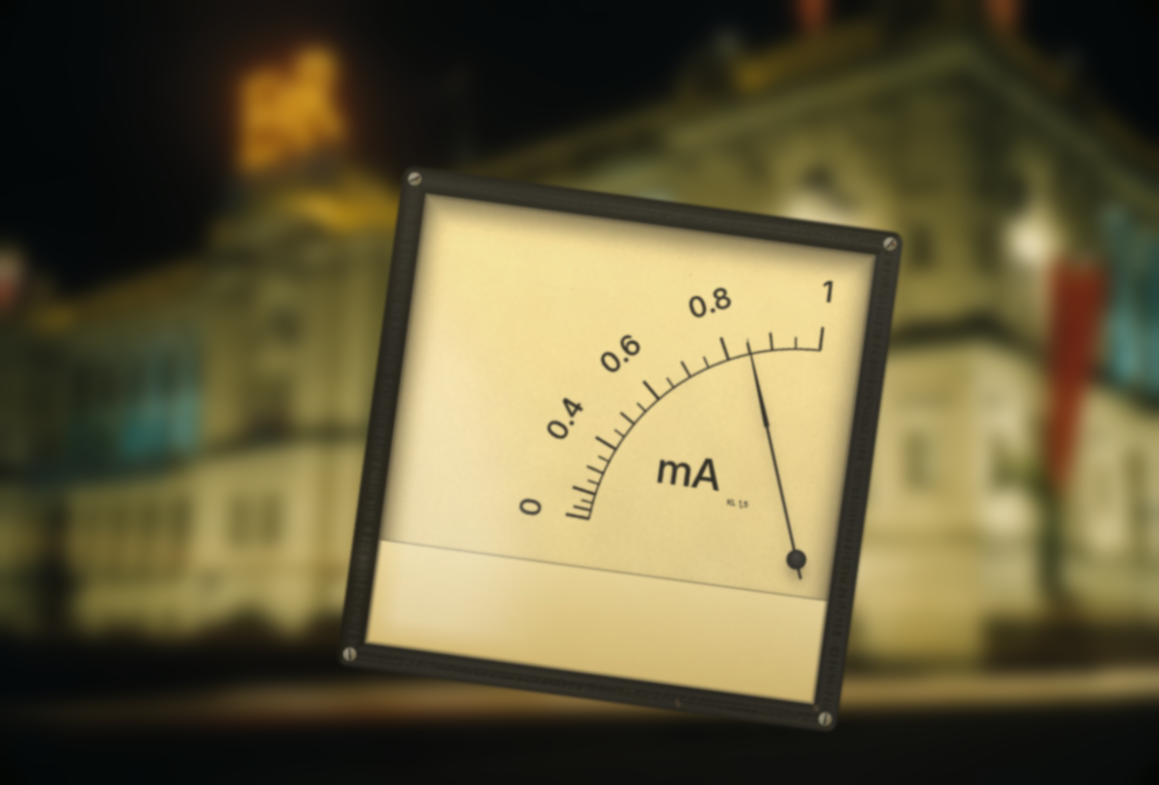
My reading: 0.85mA
